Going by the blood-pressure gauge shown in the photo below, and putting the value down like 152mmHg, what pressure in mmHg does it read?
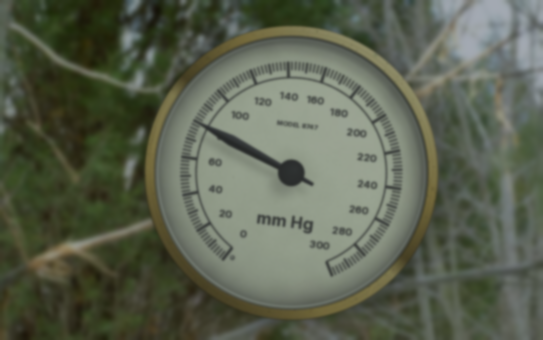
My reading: 80mmHg
